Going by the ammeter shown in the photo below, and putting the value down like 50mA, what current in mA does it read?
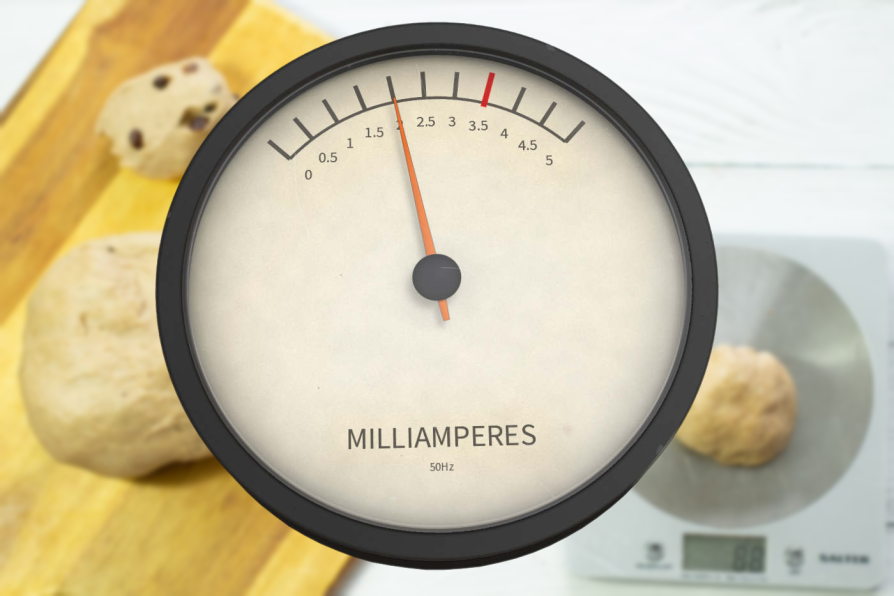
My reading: 2mA
